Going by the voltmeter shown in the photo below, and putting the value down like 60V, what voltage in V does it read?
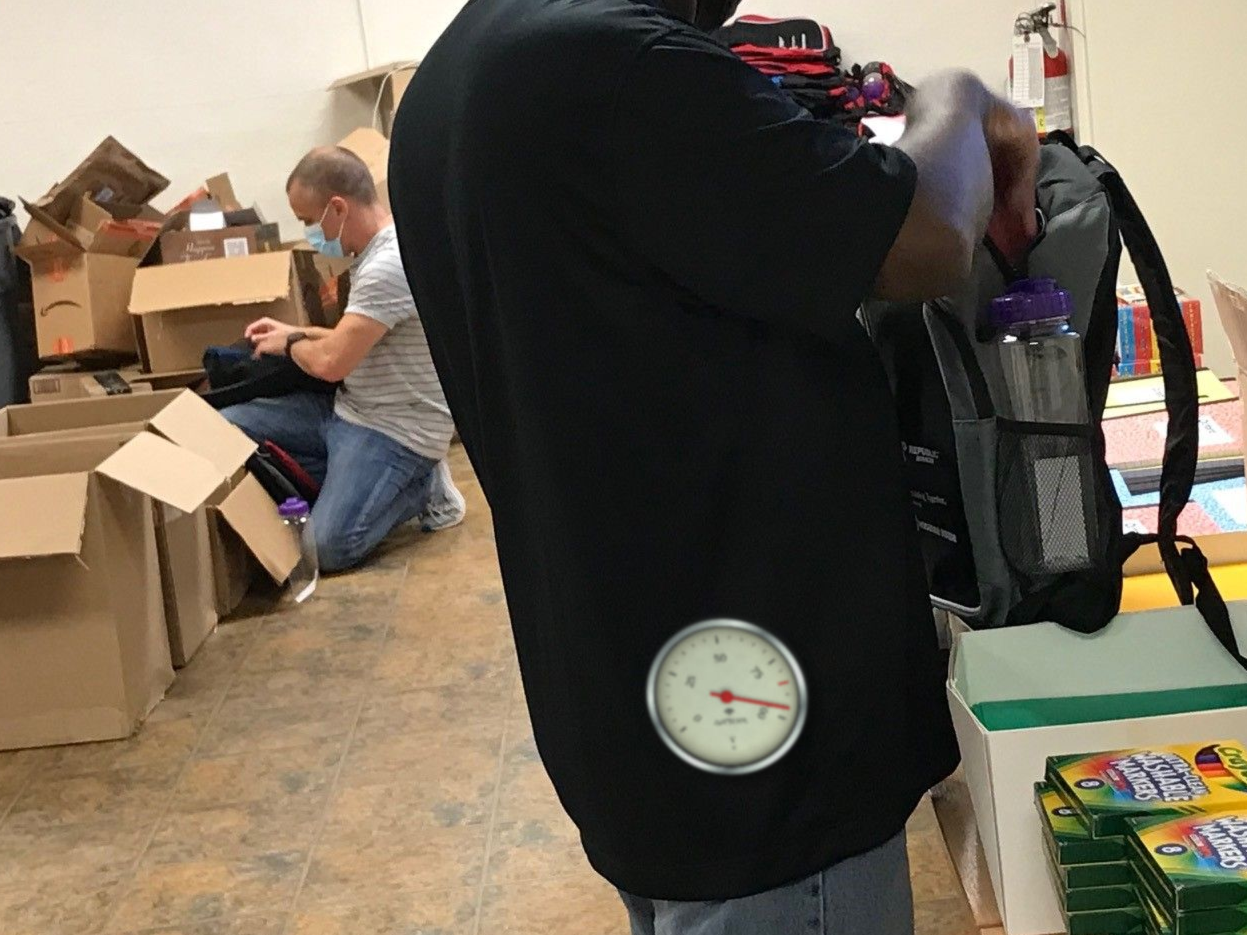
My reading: 95V
